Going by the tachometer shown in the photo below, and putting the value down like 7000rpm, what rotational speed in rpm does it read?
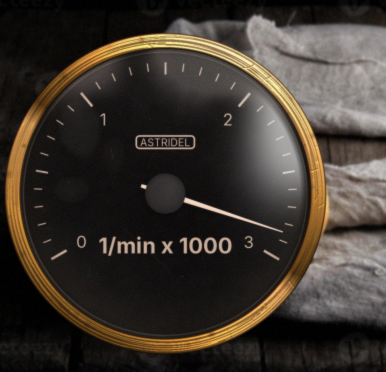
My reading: 2850rpm
